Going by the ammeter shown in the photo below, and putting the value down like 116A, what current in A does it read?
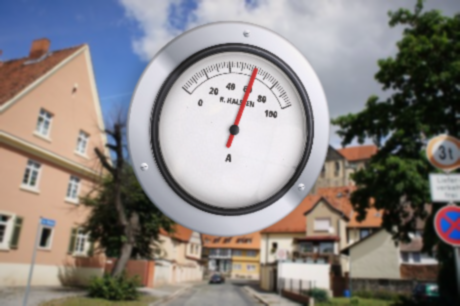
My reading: 60A
